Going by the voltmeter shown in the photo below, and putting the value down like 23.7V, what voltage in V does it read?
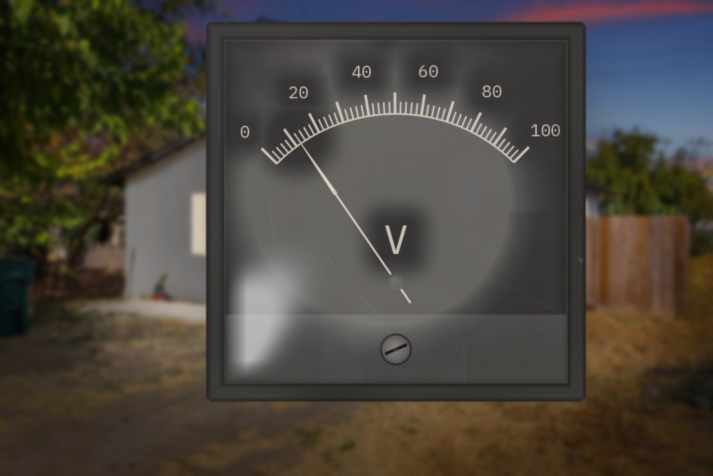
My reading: 12V
